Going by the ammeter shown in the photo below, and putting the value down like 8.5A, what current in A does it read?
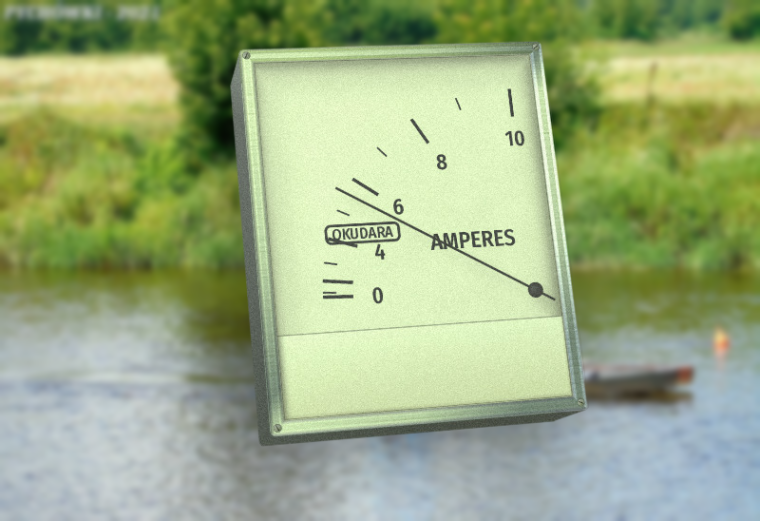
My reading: 5.5A
